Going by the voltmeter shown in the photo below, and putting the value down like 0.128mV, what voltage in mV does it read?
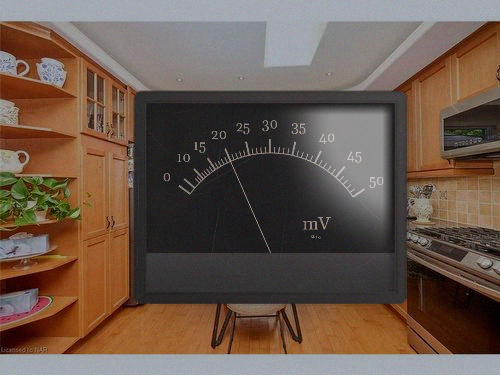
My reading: 20mV
